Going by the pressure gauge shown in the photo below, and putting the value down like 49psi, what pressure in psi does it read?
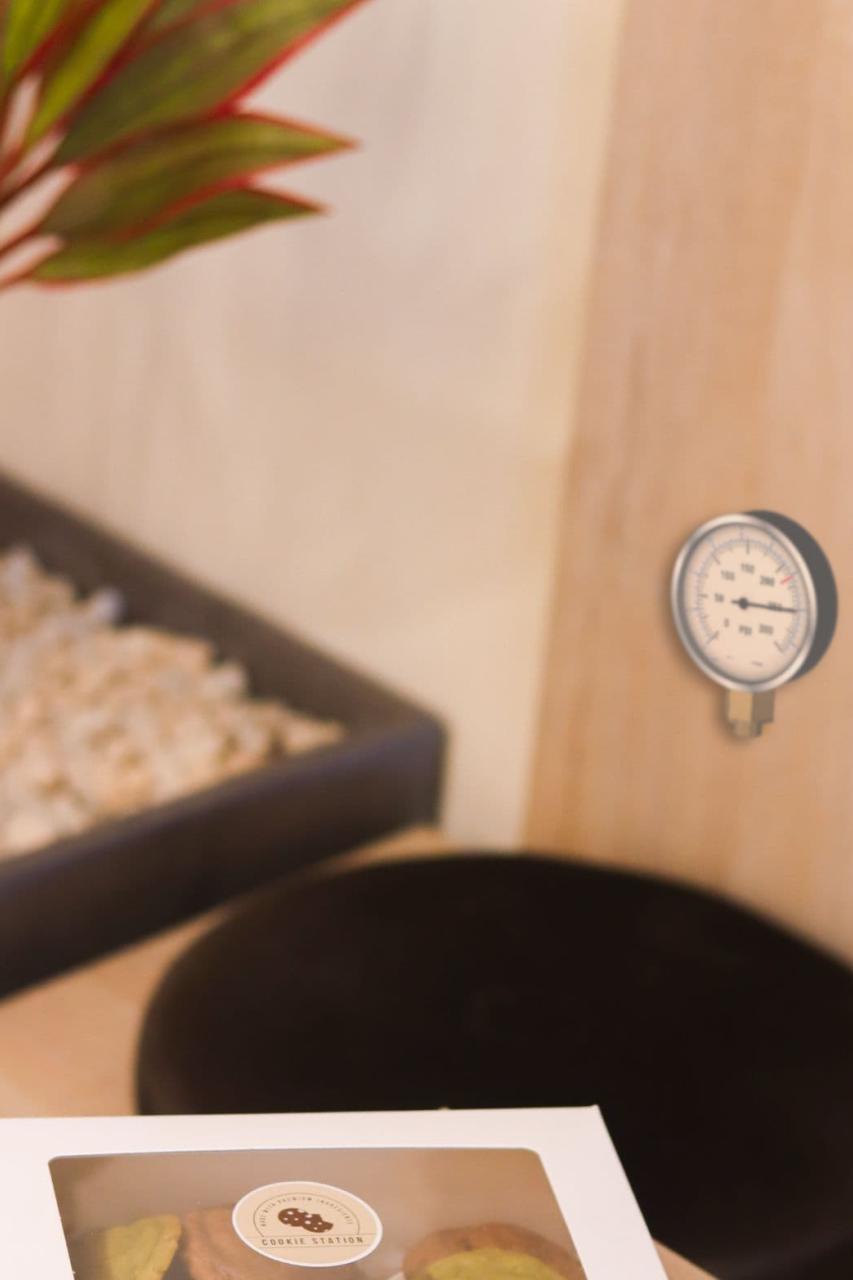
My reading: 250psi
